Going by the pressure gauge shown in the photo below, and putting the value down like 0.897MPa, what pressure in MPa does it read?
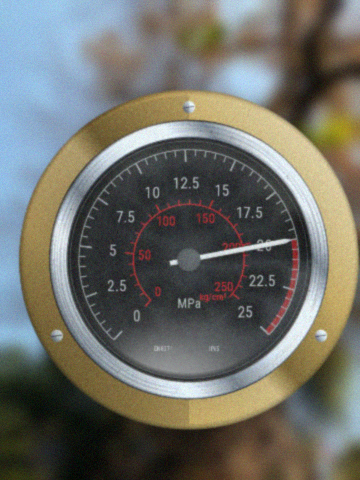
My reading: 20MPa
